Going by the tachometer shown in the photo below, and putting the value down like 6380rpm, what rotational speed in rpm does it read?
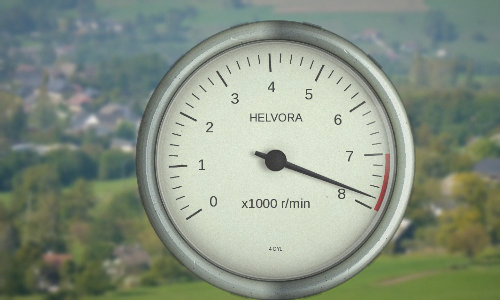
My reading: 7800rpm
